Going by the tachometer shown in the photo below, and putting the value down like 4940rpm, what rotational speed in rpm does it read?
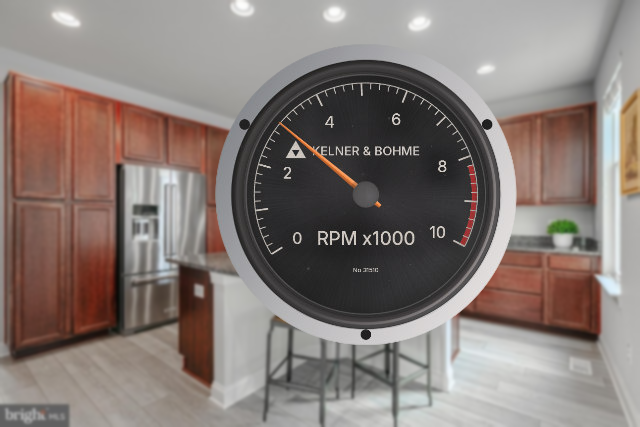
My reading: 3000rpm
